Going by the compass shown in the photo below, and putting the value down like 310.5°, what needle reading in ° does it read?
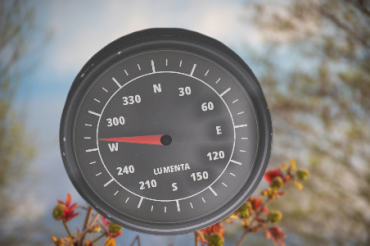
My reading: 280°
